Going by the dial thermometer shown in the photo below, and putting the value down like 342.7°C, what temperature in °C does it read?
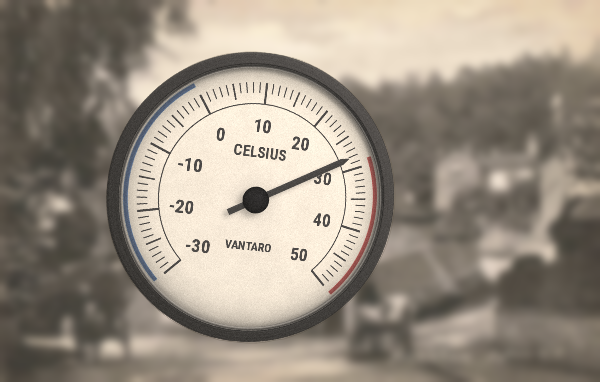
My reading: 28°C
